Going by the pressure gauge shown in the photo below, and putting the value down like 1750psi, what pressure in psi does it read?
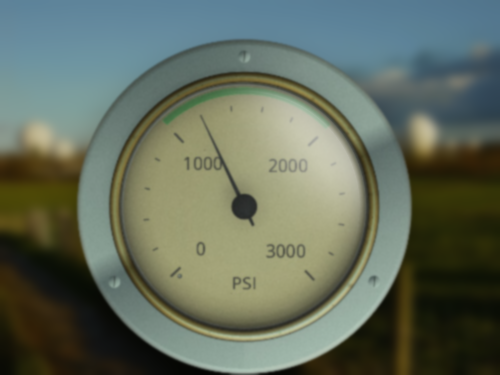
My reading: 1200psi
